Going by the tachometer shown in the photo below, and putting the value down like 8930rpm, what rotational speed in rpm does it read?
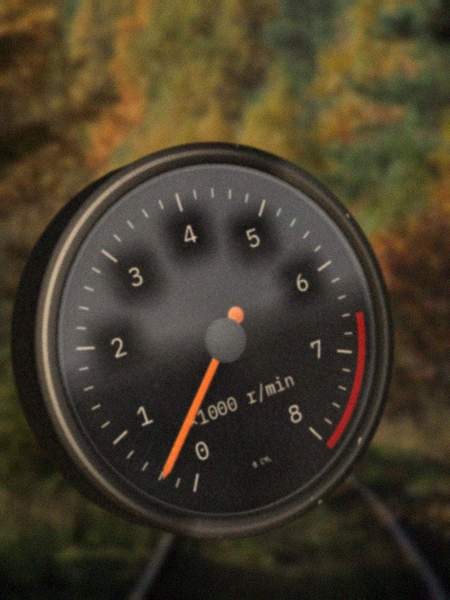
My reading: 400rpm
